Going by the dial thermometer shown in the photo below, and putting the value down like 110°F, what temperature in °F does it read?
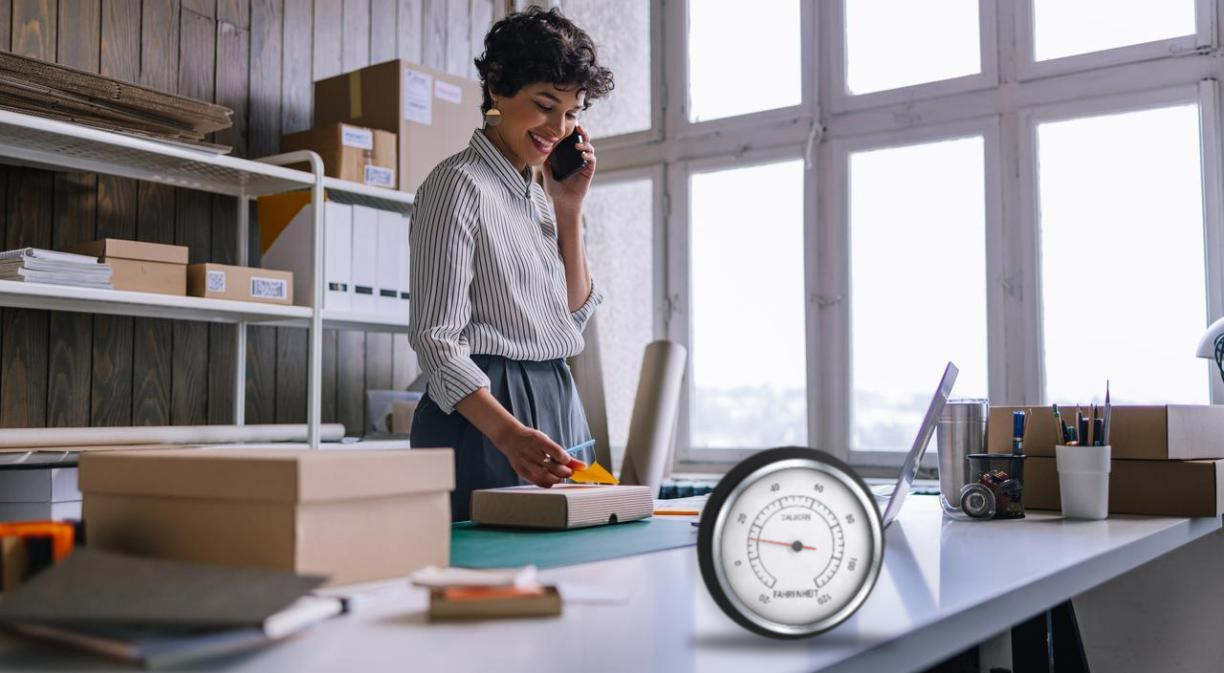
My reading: 12°F
